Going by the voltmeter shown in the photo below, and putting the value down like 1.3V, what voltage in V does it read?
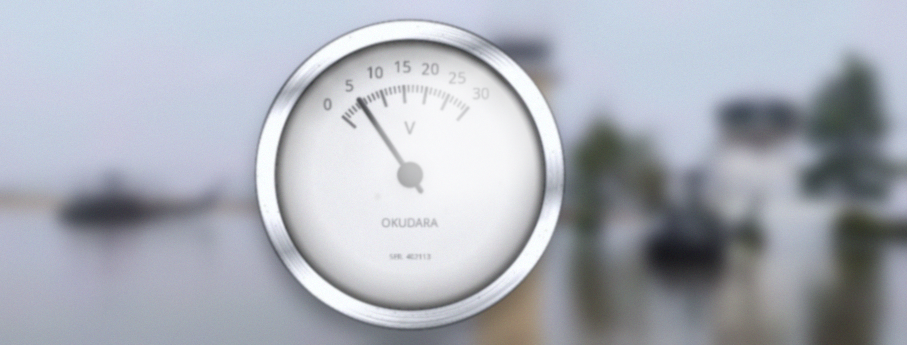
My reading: 5V
